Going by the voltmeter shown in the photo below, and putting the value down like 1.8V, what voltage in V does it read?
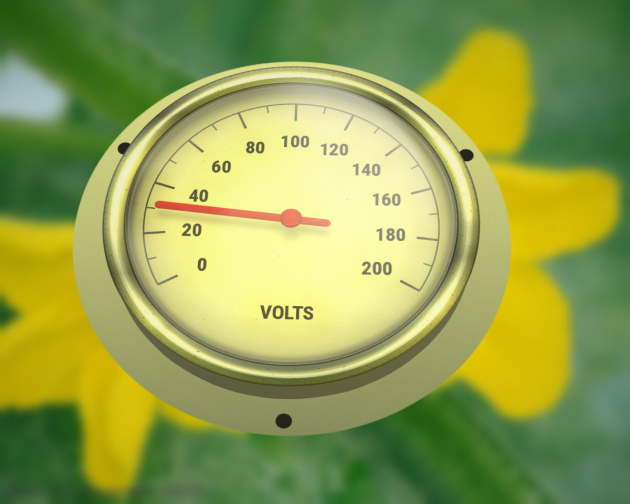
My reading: 30V
